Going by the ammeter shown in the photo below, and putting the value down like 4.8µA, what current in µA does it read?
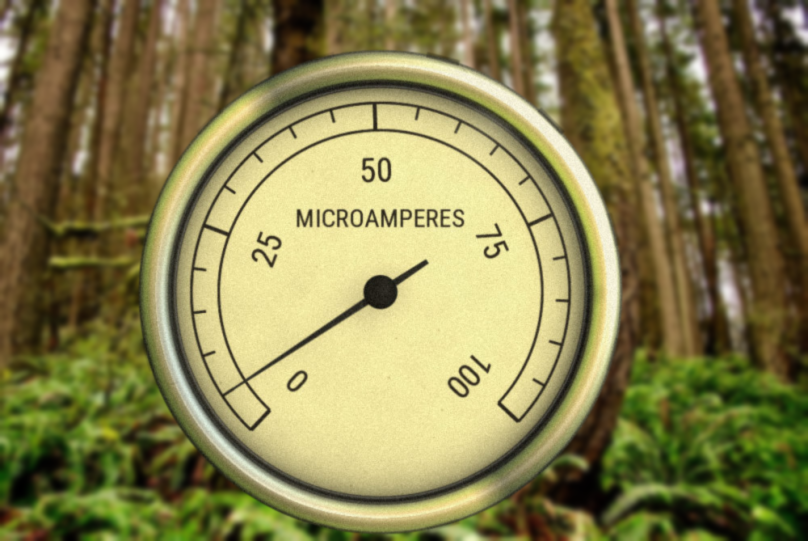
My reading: 5µA
